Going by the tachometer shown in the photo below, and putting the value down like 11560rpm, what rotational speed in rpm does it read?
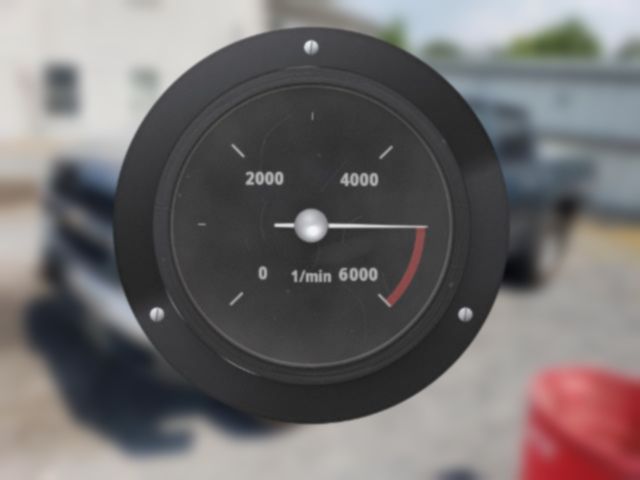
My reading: 5000rpm
